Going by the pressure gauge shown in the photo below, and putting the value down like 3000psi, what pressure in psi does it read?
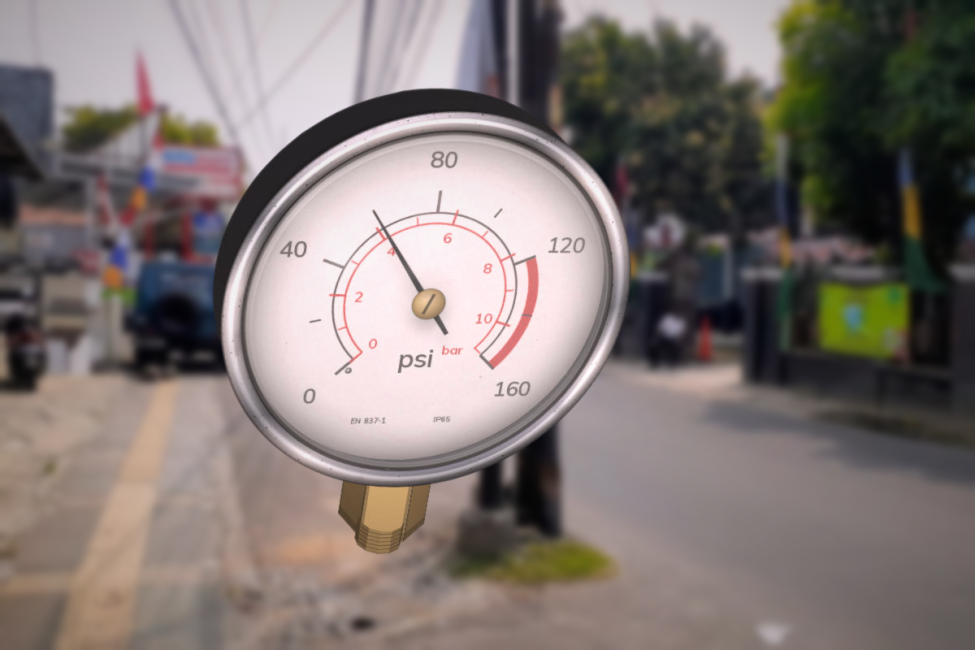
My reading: 60psi
